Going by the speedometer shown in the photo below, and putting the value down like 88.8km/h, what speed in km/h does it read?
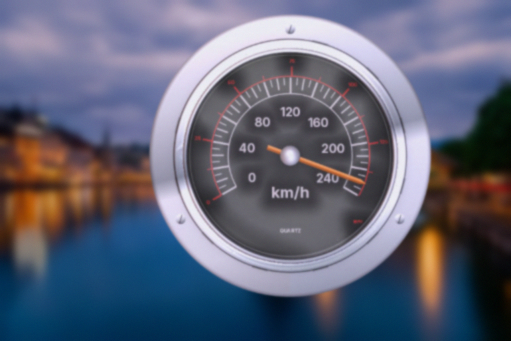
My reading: 230km/h
